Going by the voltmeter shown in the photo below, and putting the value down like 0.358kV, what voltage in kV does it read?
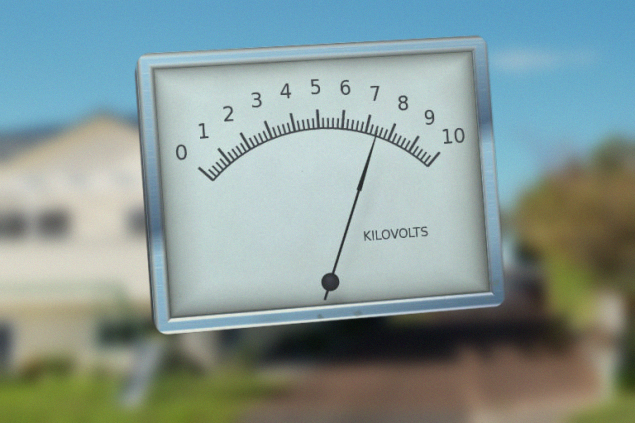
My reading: 7.4kV
